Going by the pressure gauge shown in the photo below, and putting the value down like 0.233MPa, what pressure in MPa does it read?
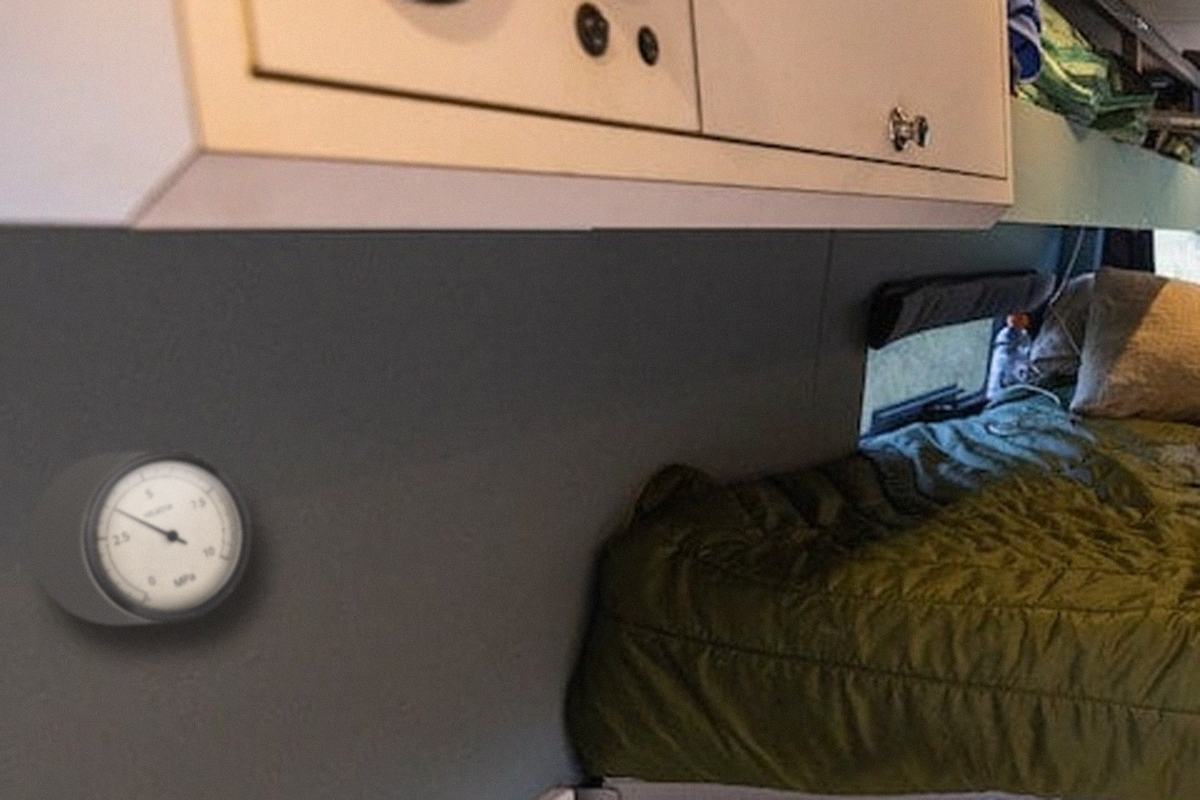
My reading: 3.5MPa
